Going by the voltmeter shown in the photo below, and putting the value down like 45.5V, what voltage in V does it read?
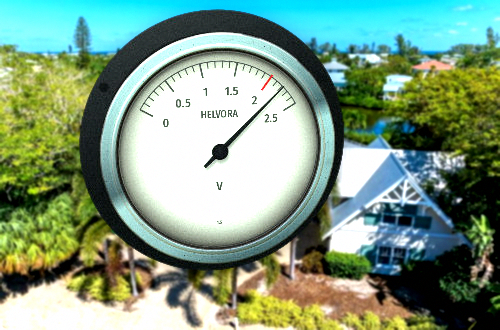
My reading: 2.2V
